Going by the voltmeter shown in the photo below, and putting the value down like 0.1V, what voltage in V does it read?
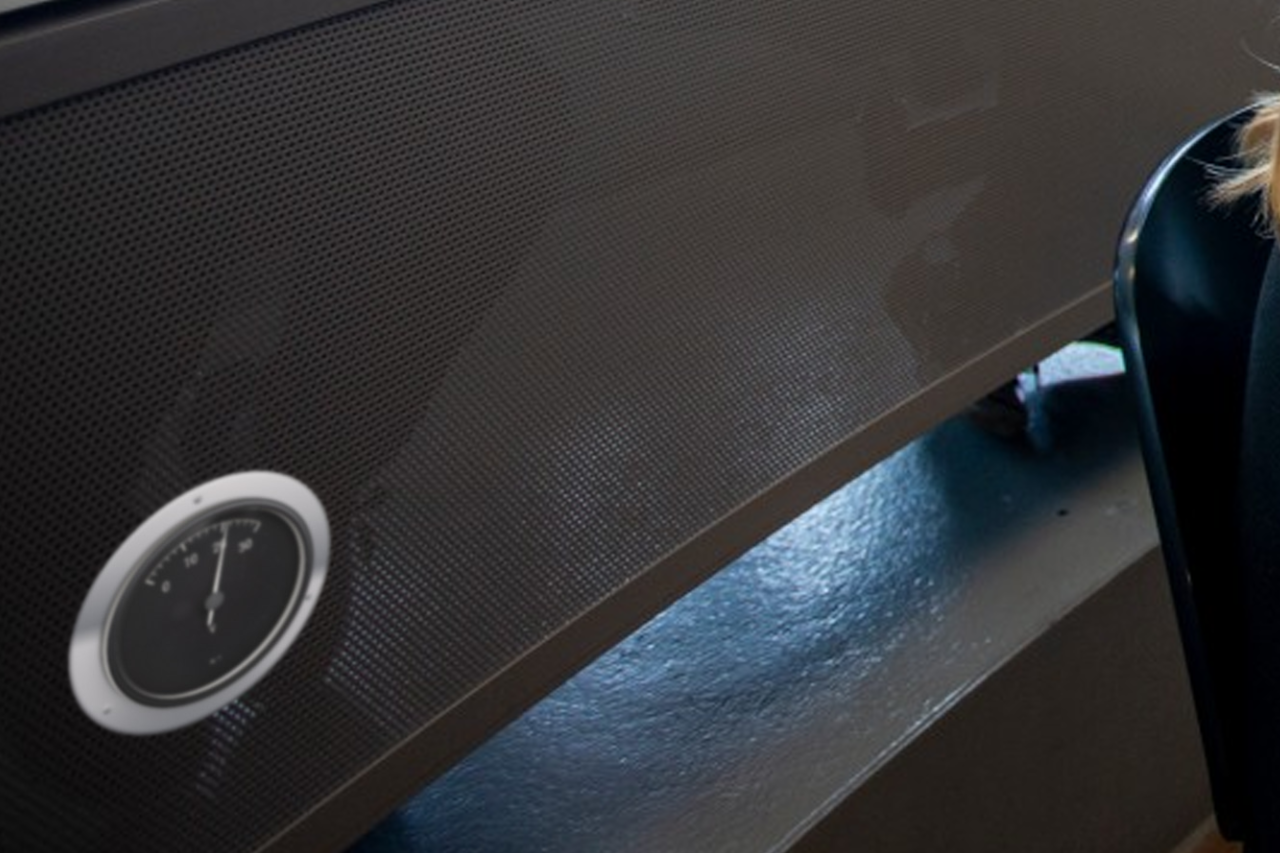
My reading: 20V
